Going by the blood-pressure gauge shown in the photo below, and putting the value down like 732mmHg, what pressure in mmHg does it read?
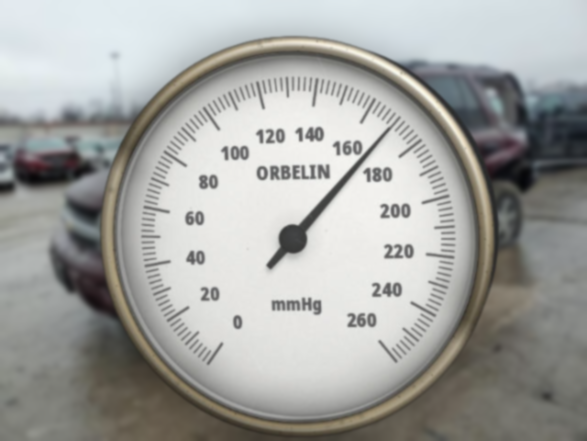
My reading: 170mmHg
